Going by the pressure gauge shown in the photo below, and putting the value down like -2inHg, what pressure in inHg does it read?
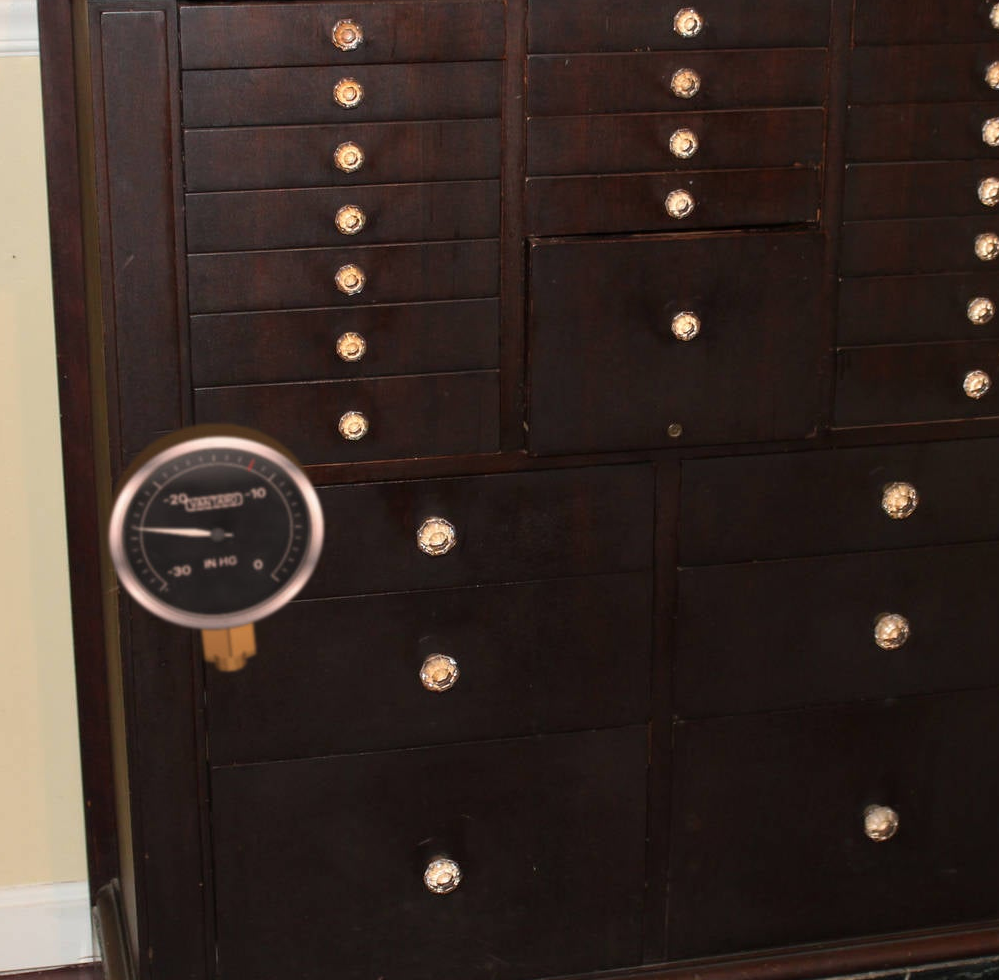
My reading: -24inHg
